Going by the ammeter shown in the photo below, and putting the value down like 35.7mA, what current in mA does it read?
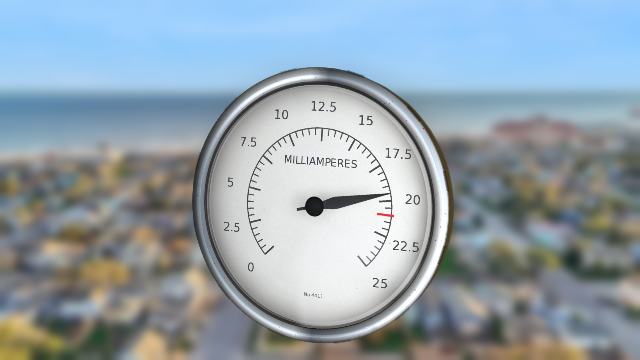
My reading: 19.5mA
